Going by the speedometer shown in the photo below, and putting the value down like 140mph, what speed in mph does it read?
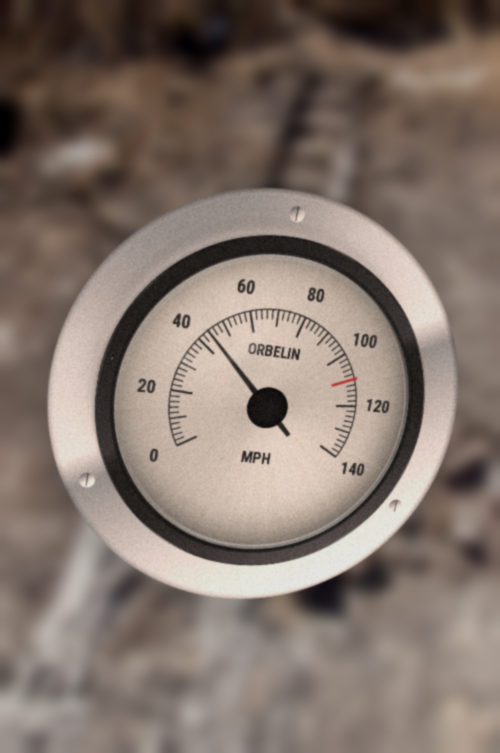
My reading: 44mph
